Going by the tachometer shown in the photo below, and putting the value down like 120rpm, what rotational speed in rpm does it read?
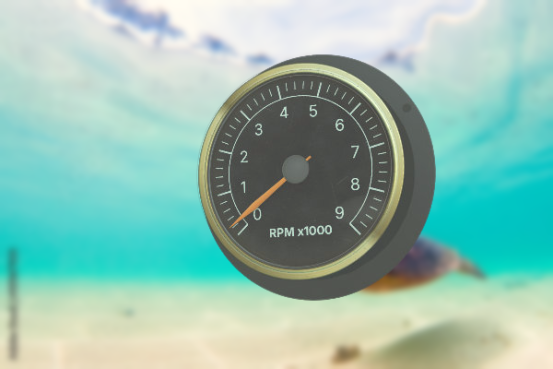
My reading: 200rpm
